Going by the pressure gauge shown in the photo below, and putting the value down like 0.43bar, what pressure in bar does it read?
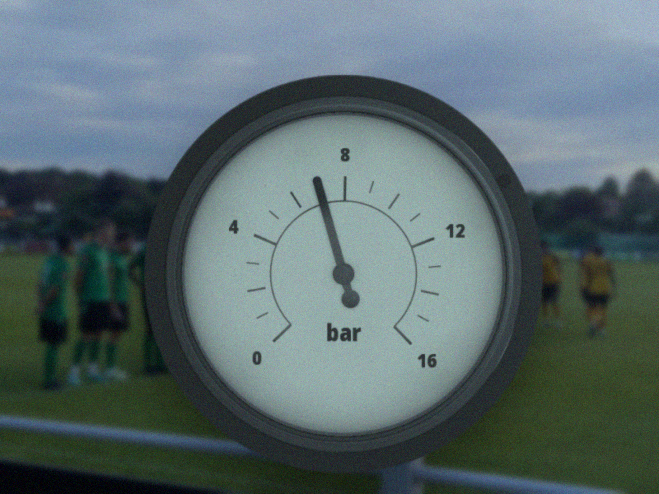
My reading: 7bar
